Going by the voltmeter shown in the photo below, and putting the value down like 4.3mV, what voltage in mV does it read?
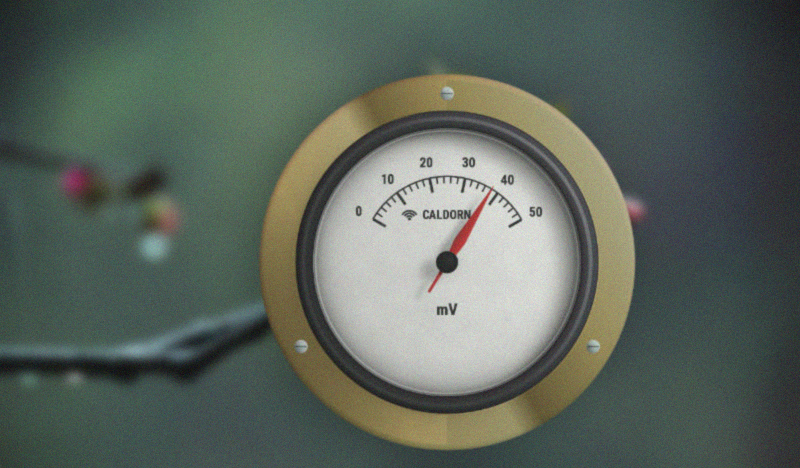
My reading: 38mV
